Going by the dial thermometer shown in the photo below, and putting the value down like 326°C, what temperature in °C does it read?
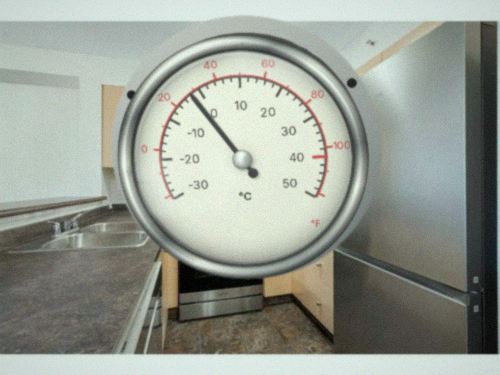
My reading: -2°C
